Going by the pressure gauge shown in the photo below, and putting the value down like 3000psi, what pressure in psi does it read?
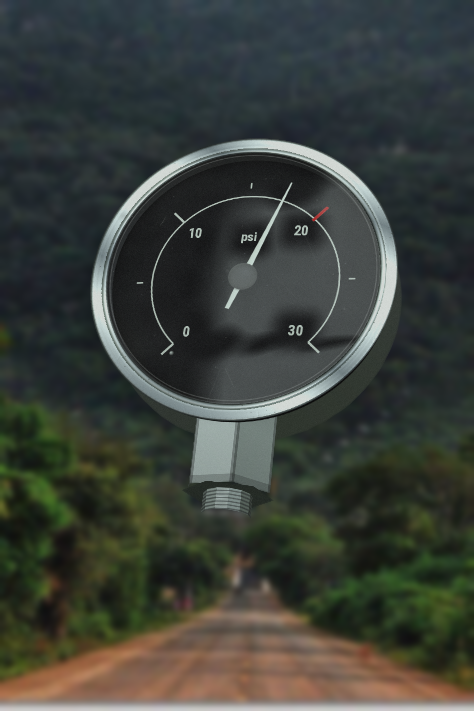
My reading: 17.5psi
